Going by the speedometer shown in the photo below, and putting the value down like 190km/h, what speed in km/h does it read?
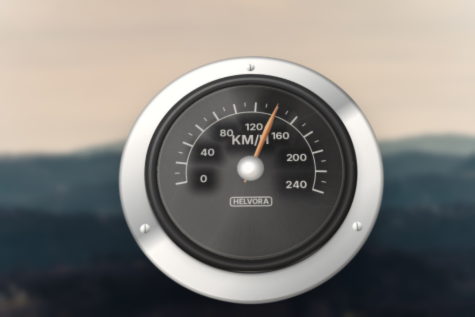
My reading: 140km/h
